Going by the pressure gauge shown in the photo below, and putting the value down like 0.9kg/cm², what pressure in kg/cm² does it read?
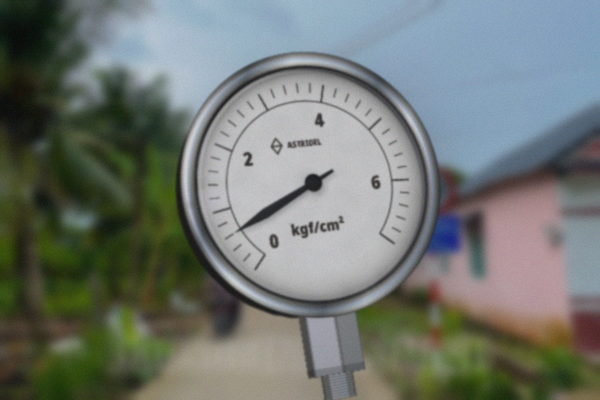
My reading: 0.6kg/cm²
